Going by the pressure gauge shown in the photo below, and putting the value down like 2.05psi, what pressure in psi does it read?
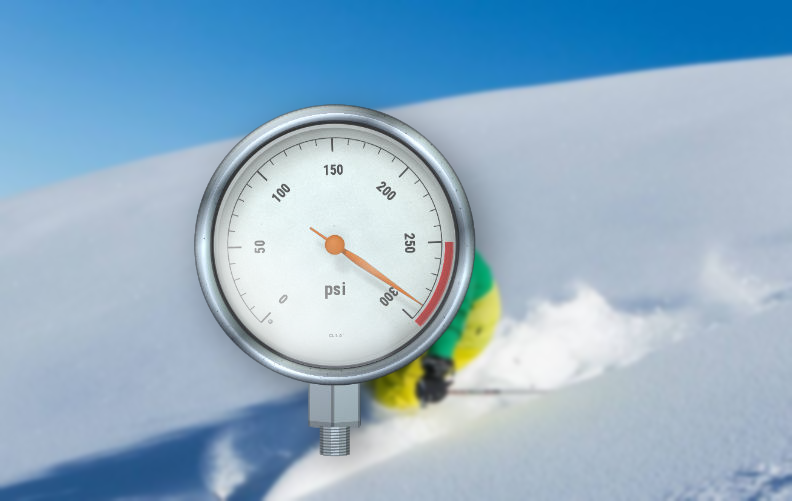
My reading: 290psi
